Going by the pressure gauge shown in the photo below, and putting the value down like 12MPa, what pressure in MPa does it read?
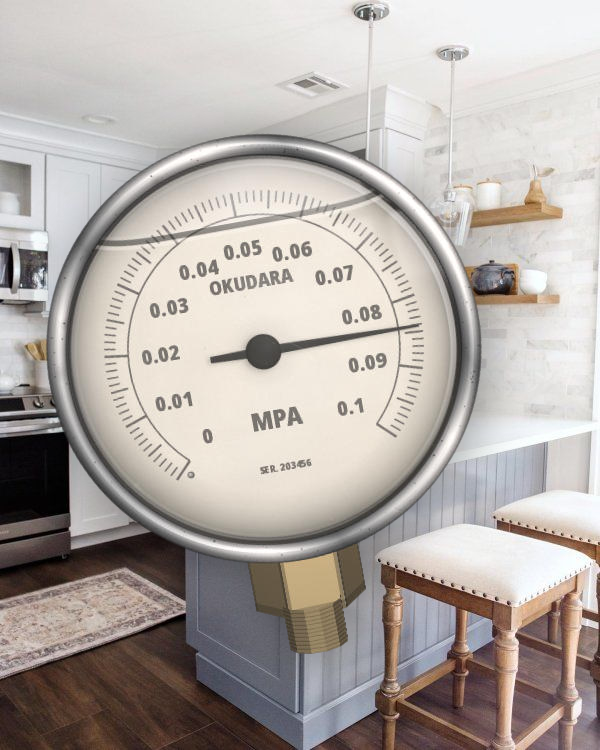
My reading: 0.084MPa
